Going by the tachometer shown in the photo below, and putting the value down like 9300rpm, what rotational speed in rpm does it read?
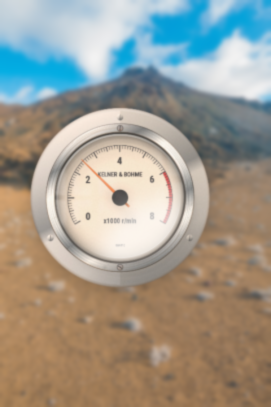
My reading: 2500rpm
